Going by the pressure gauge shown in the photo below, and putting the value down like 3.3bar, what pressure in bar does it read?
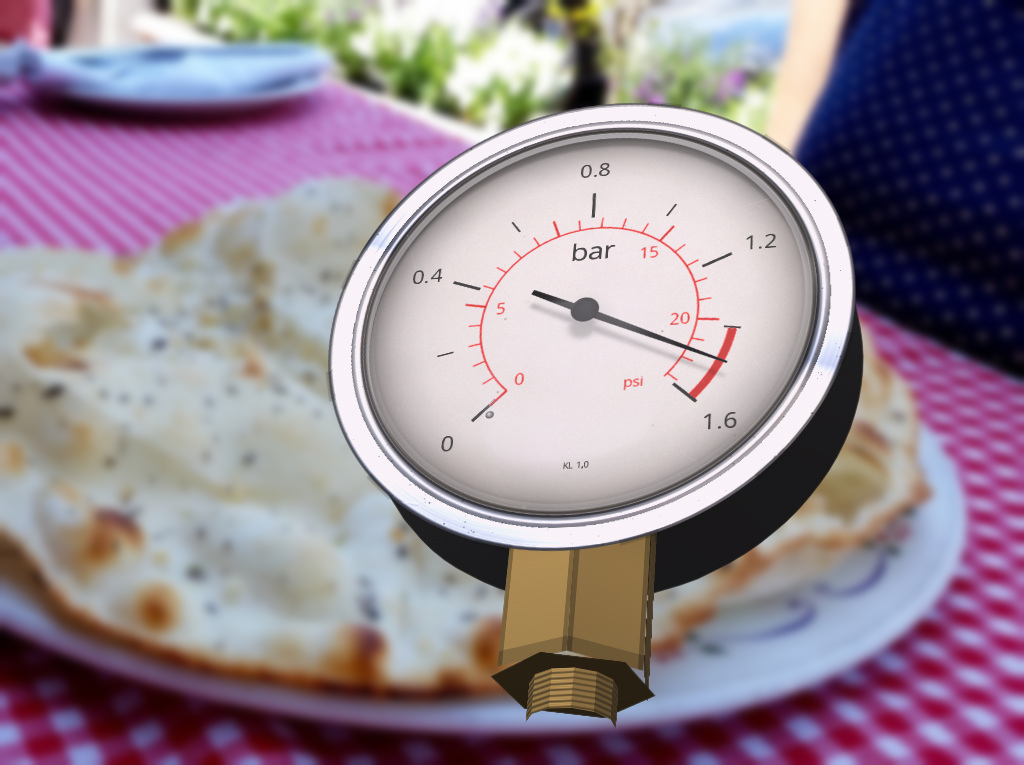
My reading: 1.5bar
